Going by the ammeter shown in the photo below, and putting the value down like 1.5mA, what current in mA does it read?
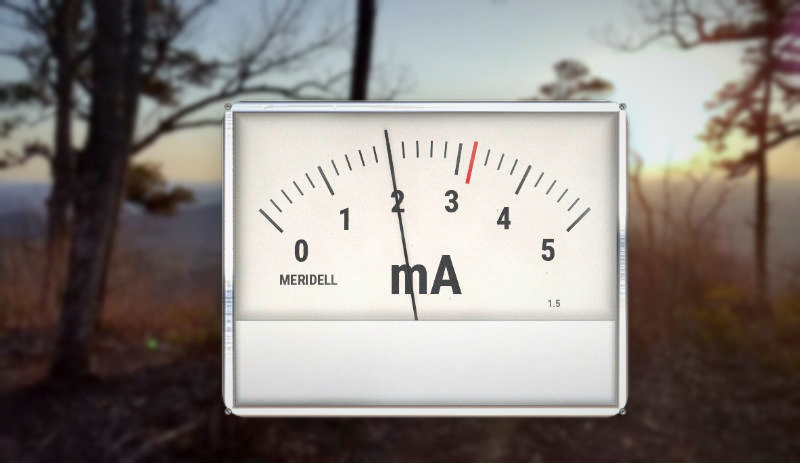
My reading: 2mA
